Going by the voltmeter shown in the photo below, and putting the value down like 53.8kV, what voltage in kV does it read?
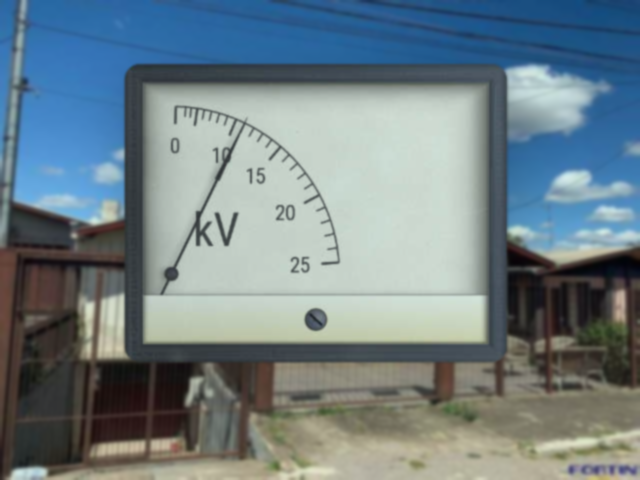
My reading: 11kV
